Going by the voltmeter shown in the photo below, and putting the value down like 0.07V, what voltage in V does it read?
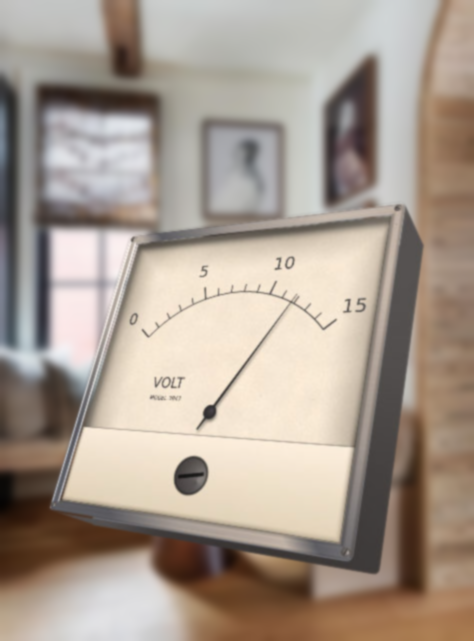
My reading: 12V
